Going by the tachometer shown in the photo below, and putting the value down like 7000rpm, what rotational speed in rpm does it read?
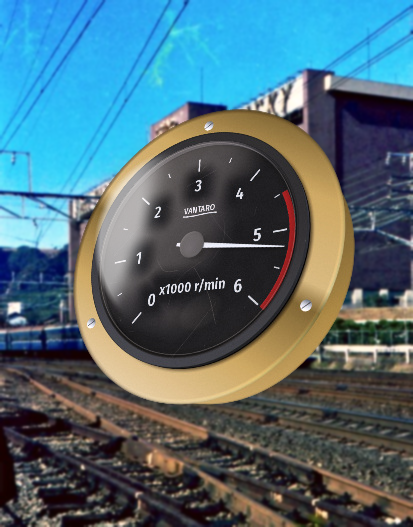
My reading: 5250rpm
